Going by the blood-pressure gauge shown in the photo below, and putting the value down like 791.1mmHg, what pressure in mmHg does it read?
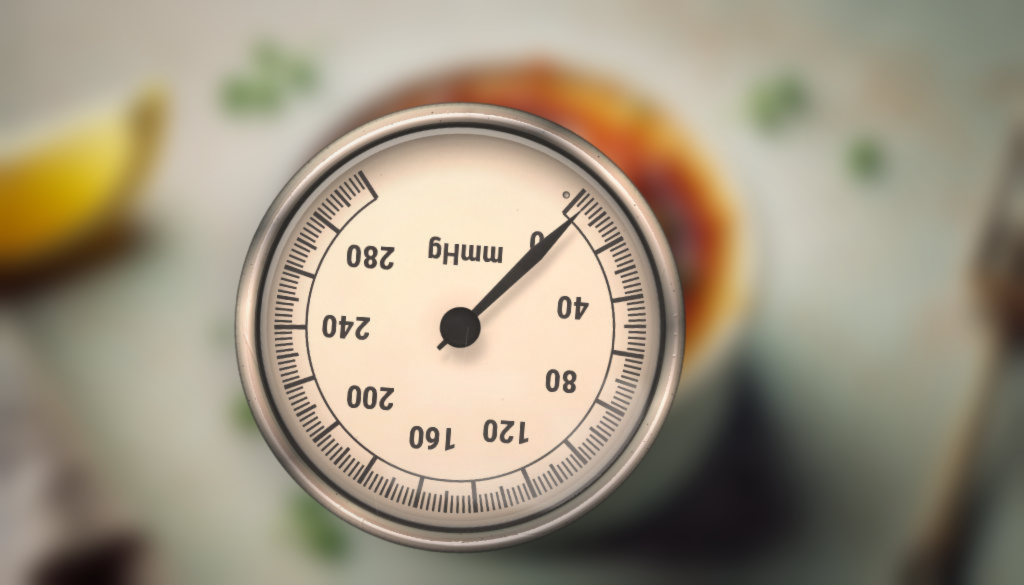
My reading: 4mmHg
